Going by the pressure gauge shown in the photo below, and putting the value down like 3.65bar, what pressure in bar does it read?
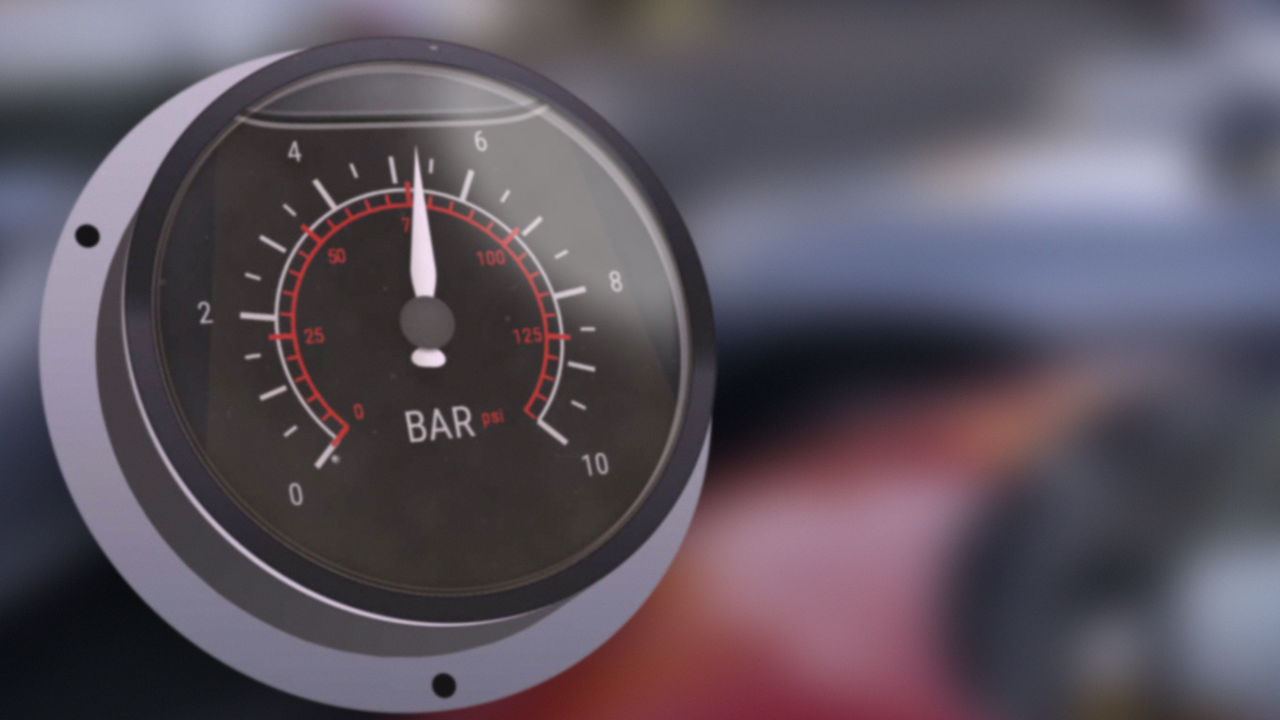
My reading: 5.25bar
